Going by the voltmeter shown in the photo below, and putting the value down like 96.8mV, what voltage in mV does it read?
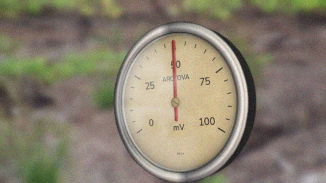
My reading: 50mV
